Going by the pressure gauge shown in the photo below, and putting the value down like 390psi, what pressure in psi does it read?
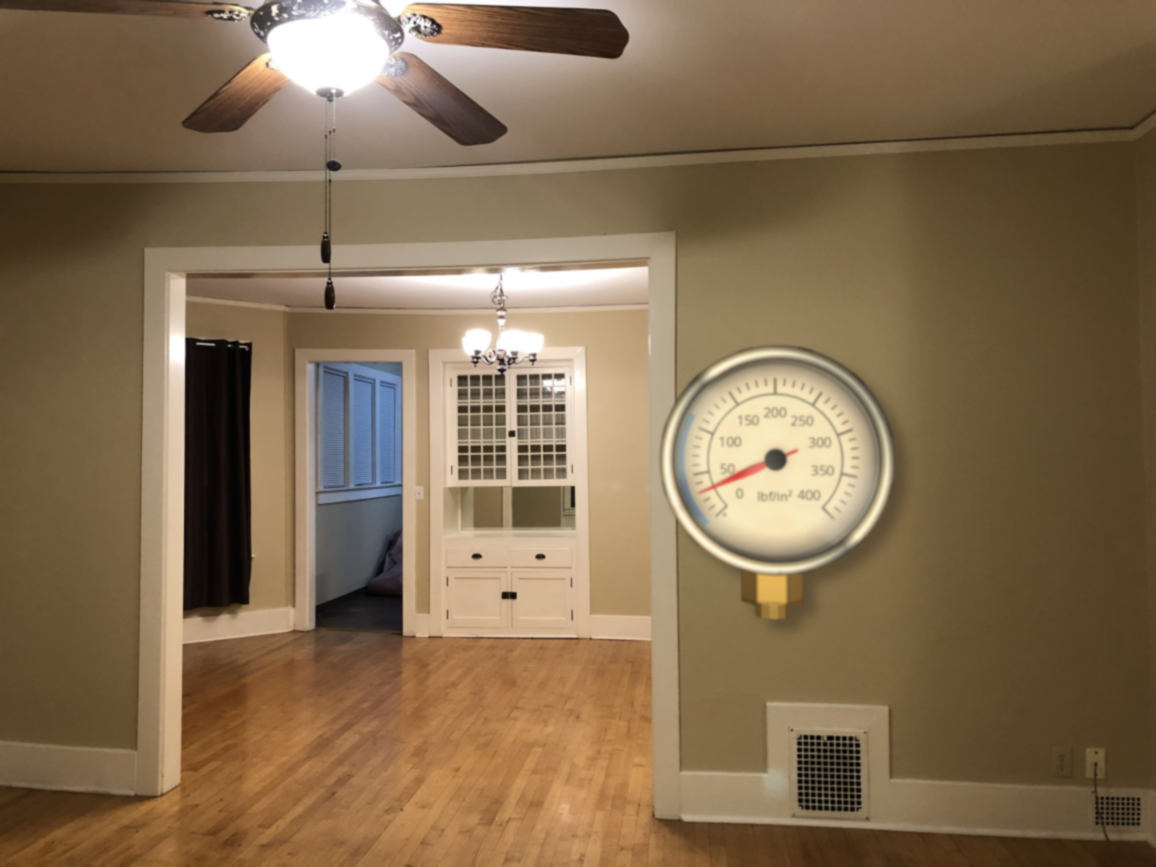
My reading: 30psi
